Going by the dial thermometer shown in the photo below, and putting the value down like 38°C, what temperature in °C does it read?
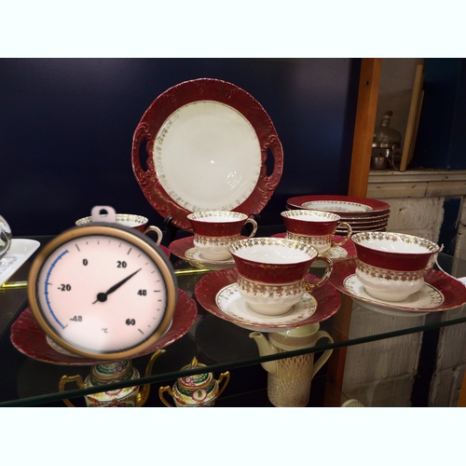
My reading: 28°C
